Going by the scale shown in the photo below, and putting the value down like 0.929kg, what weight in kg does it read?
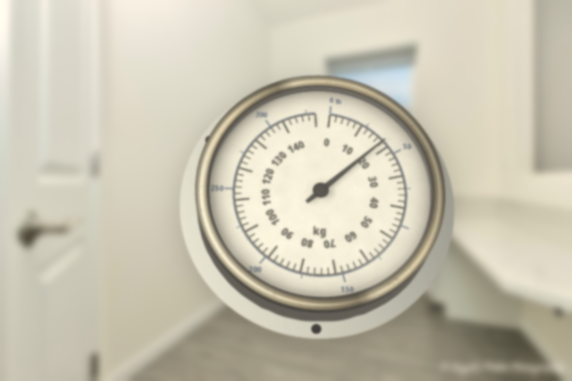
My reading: 18kg
